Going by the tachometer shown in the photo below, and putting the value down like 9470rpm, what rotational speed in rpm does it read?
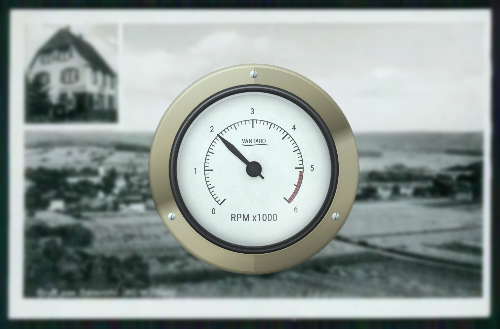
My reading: 2000rpm
